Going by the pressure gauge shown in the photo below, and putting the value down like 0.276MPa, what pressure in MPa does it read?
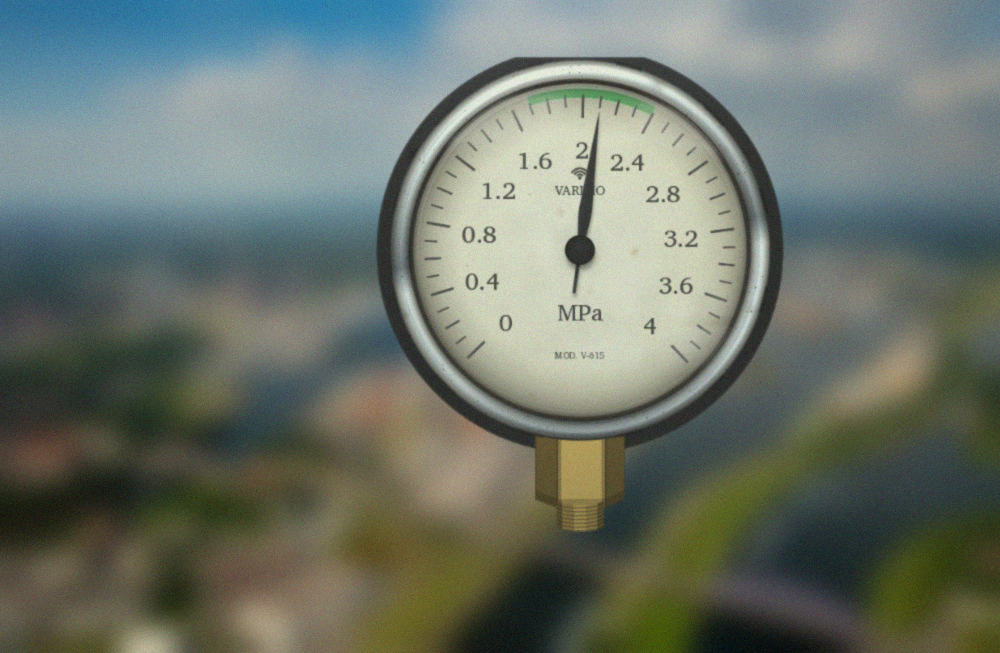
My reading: 2.1MPa
